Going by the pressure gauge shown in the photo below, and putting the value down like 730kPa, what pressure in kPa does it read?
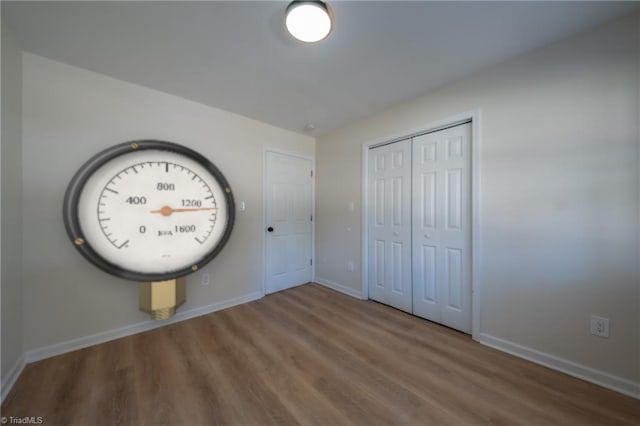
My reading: 1300kPa
